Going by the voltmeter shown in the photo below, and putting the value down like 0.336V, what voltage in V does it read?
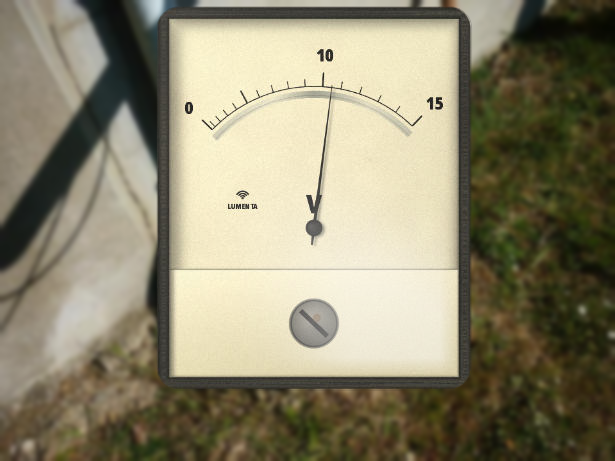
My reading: 10.5V
